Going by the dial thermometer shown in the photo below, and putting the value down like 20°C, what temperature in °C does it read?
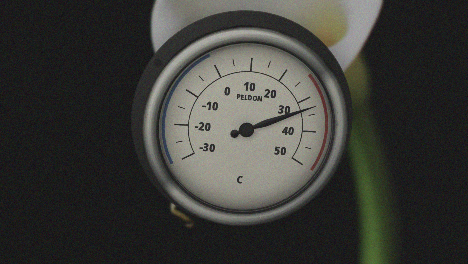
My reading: 32.5°C
